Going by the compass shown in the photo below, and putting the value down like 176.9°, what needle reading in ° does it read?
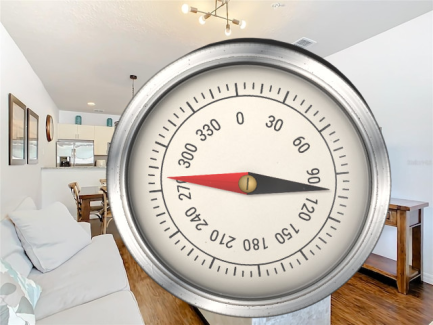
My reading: 280°
